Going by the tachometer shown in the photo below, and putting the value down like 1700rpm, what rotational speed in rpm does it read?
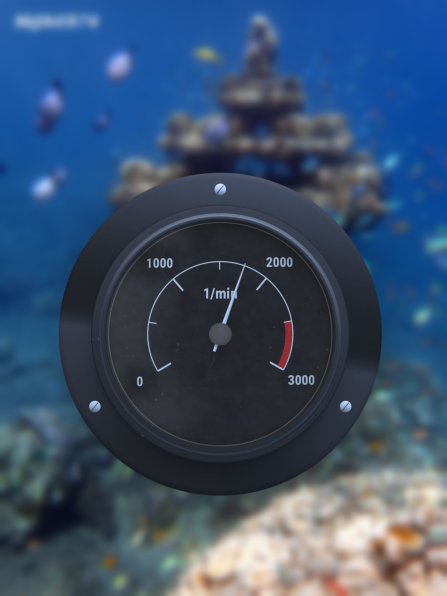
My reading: 1750rpm
